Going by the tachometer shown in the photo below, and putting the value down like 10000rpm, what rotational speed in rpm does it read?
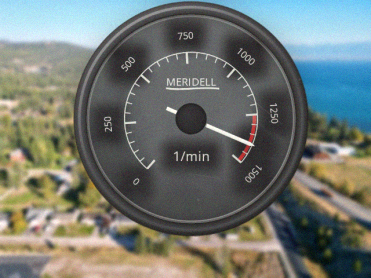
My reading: 1400rpm
